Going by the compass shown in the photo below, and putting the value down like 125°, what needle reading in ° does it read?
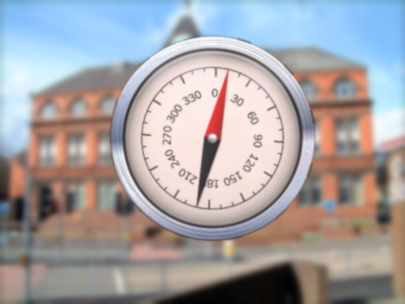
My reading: 10°
